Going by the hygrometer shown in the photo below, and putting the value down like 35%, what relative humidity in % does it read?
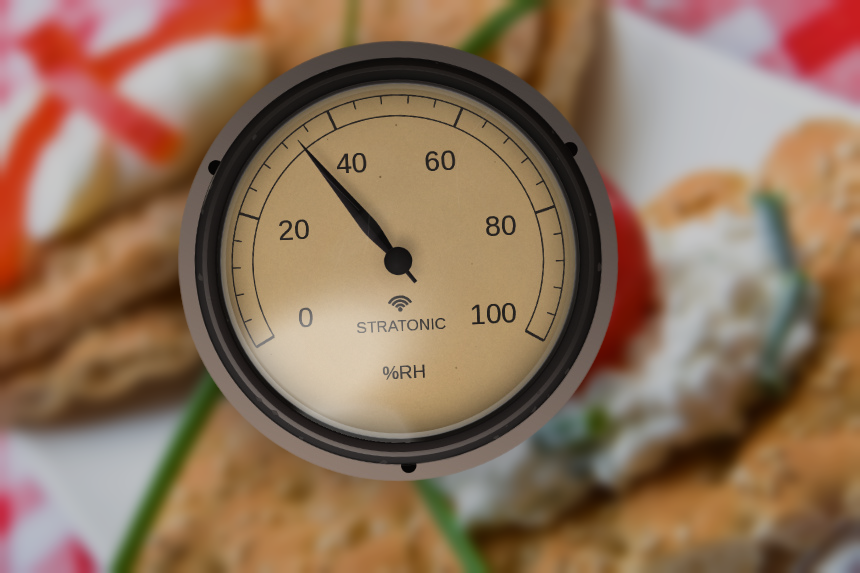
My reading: 34%
